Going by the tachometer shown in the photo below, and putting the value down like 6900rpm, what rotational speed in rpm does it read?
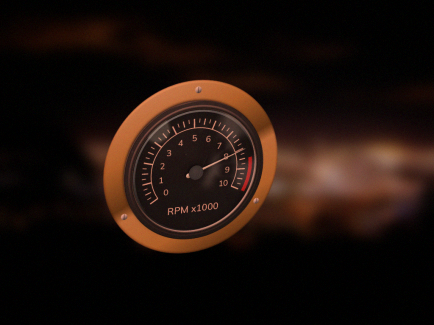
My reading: 8000rpm
